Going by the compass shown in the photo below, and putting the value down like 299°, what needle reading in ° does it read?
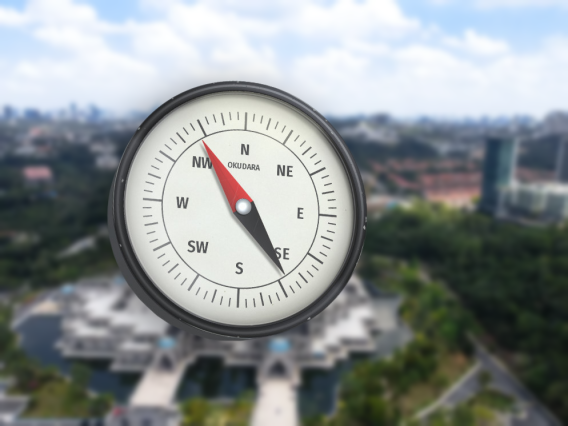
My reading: 325°
